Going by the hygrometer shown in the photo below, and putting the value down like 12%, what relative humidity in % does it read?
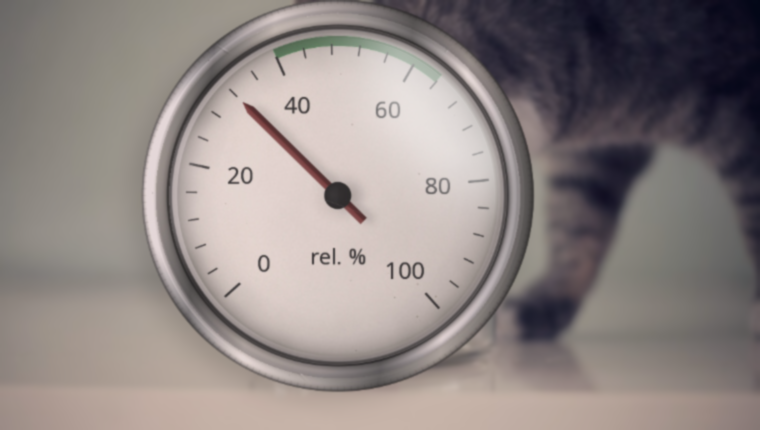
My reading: 32%
